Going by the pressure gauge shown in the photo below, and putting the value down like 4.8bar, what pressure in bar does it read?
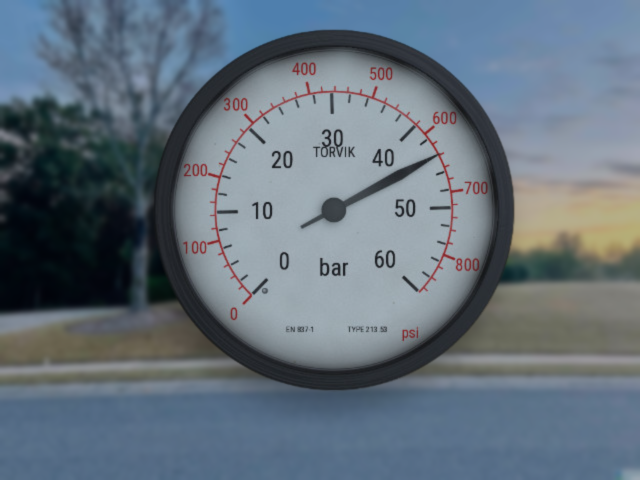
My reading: 44bar
